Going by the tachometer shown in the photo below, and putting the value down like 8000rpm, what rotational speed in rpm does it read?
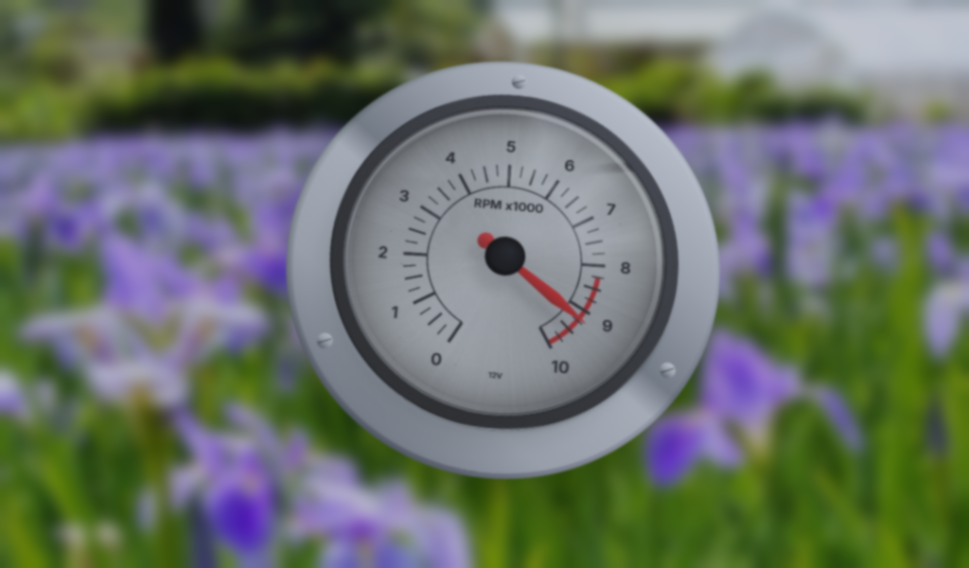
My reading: 9250rpm
